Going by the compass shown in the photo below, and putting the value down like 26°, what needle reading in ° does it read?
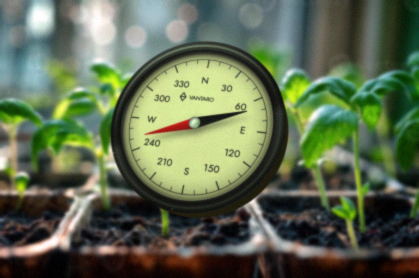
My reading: 250°
